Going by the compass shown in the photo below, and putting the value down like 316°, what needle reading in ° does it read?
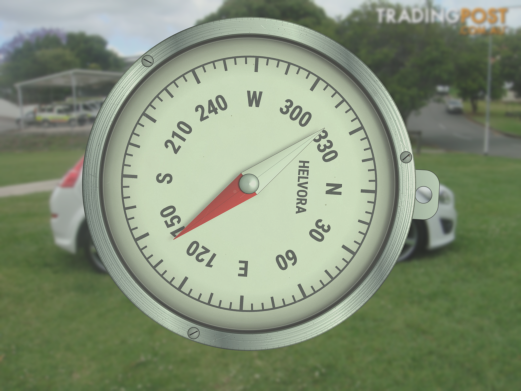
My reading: 140°
